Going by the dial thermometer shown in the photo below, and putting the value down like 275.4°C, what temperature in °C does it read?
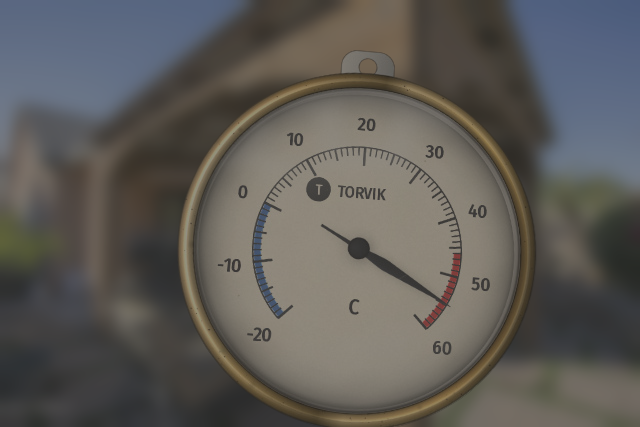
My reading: 55°C
